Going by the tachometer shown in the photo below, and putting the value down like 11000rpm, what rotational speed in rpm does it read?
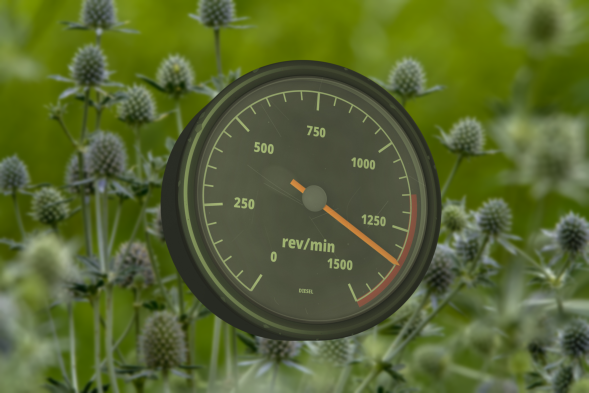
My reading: 1350rpm
